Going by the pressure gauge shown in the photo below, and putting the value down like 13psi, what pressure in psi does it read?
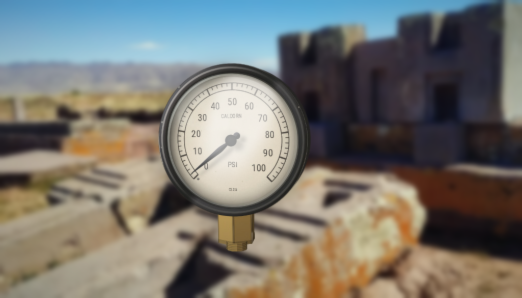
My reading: 2psi
